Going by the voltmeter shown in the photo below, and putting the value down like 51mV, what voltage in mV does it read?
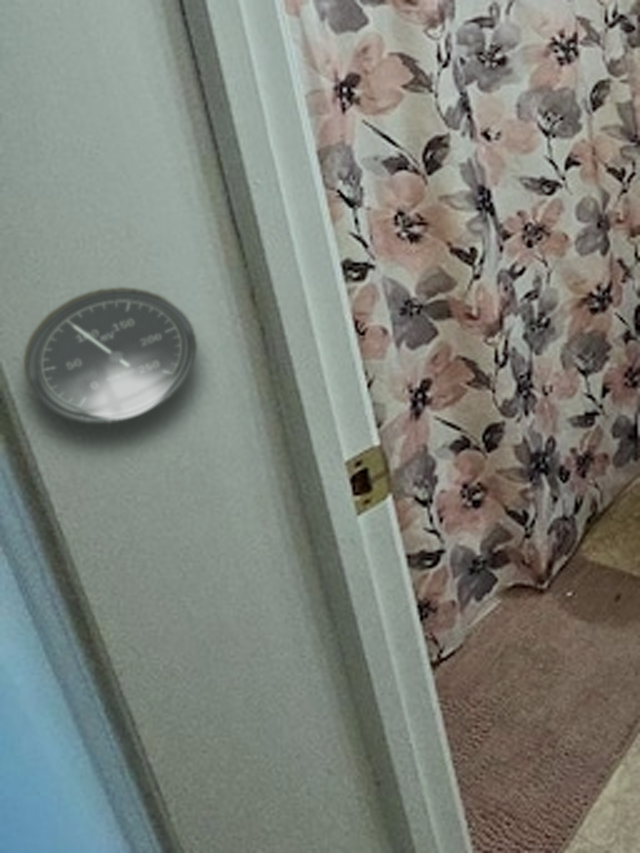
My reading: 100mV
